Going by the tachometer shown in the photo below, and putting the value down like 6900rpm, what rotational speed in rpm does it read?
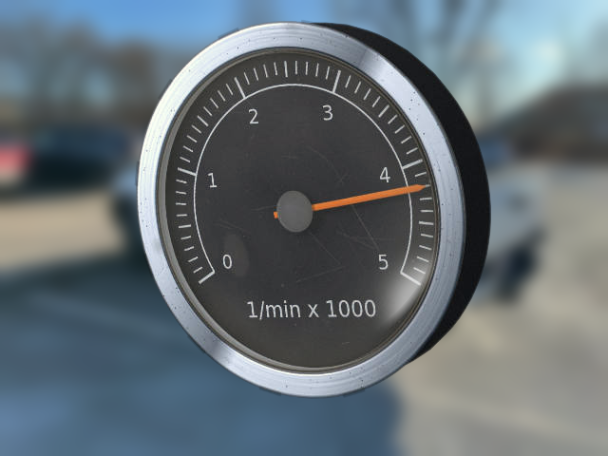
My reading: 4200rpm
